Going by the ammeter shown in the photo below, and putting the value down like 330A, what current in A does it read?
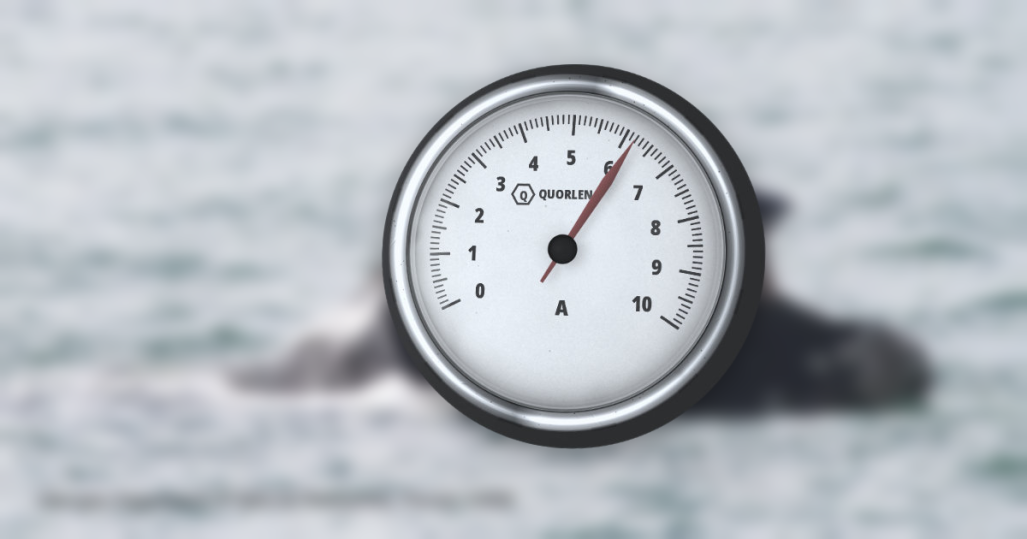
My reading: 6.2A
